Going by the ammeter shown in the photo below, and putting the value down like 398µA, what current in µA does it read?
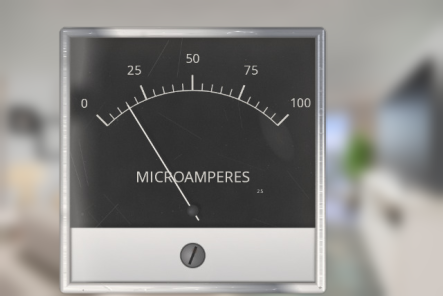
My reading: 15µA
